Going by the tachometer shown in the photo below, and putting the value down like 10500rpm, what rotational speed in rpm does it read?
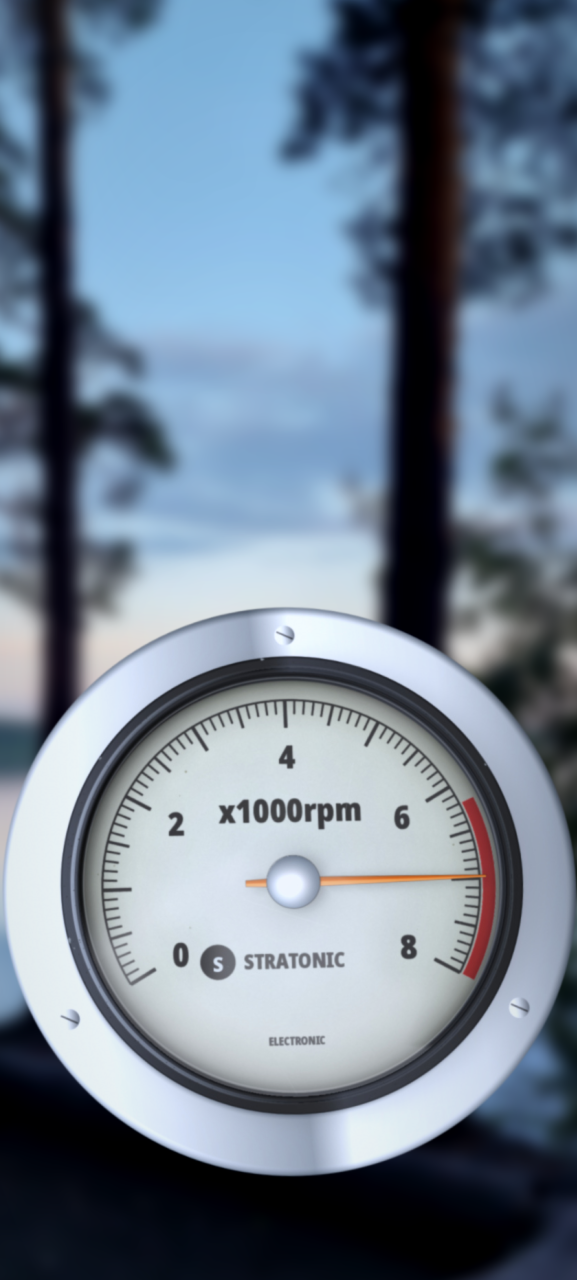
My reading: 7000rpm
